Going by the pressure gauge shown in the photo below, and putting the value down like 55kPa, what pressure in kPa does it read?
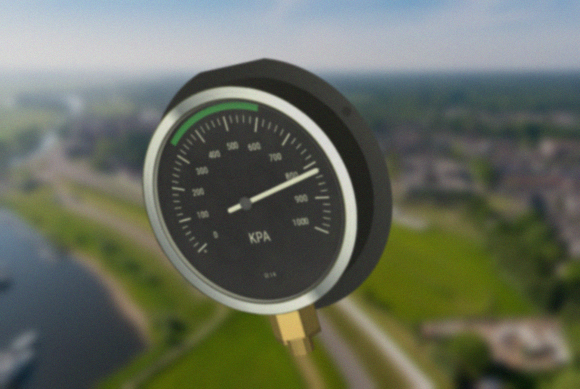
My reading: 820kPa
